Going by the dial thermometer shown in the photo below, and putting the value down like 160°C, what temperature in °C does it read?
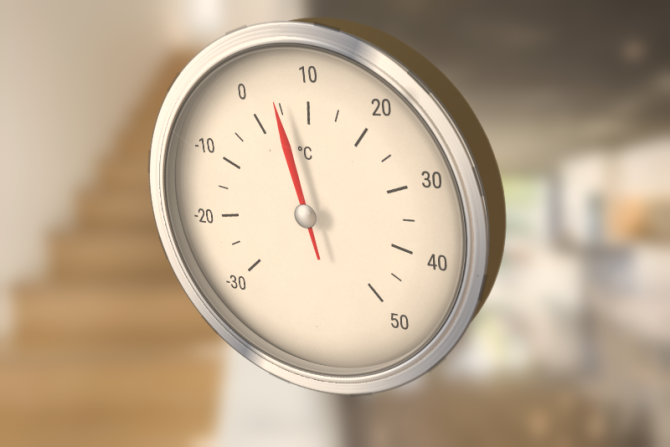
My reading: 5°C
